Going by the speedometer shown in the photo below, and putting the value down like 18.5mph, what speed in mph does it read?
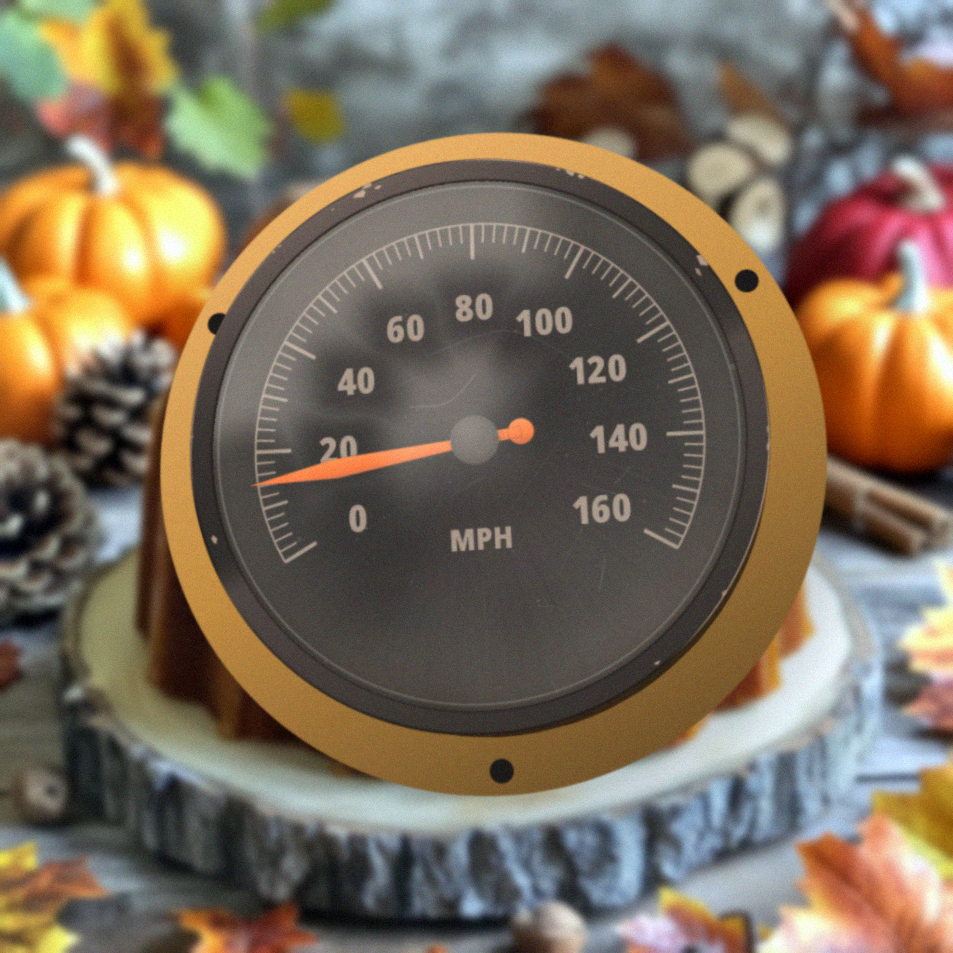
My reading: 14mph
